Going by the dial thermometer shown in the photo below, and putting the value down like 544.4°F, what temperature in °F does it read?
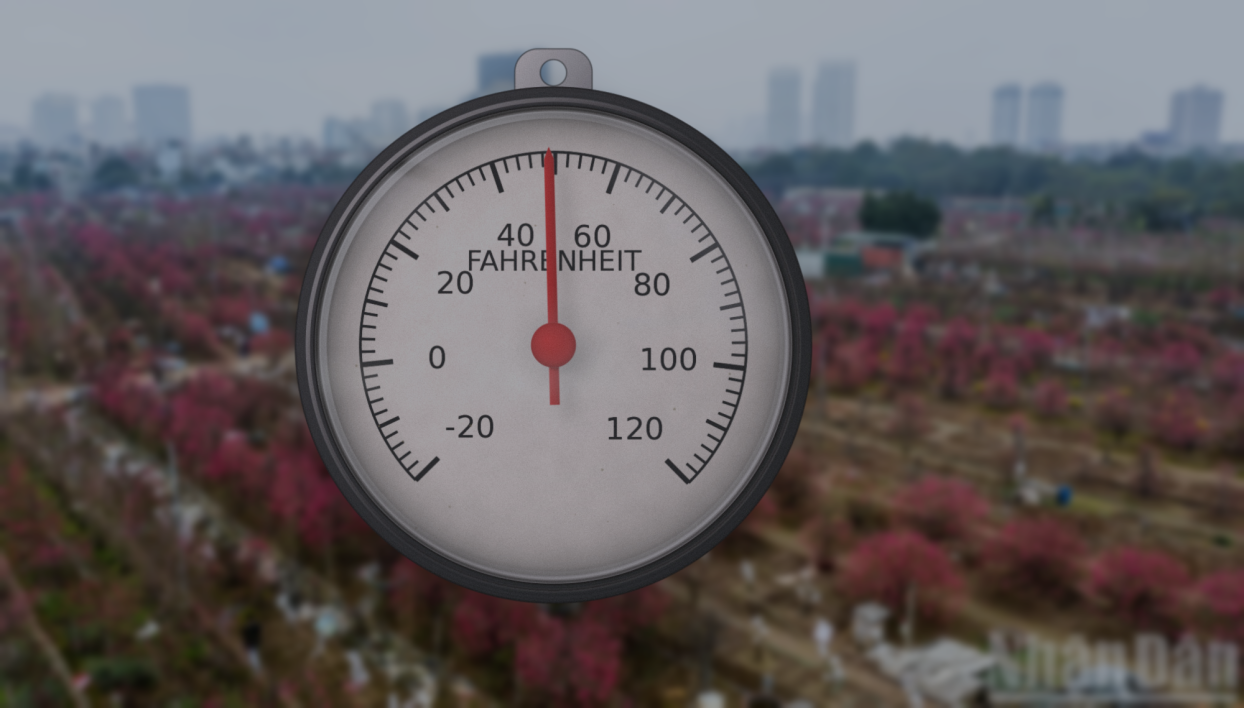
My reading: 49°F
